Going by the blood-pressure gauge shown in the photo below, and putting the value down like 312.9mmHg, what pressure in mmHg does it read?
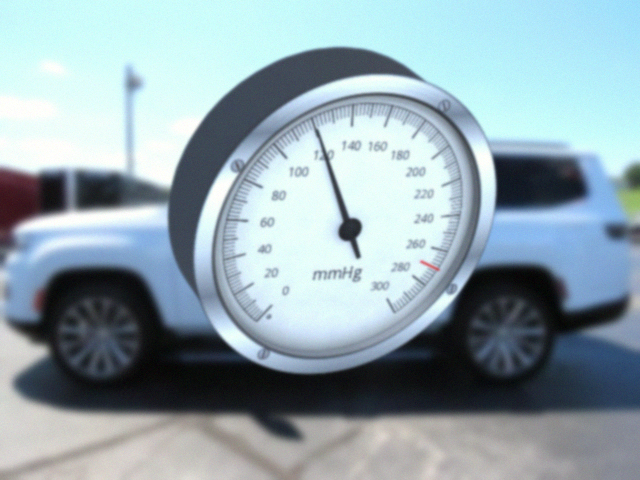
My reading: 120mmHg
